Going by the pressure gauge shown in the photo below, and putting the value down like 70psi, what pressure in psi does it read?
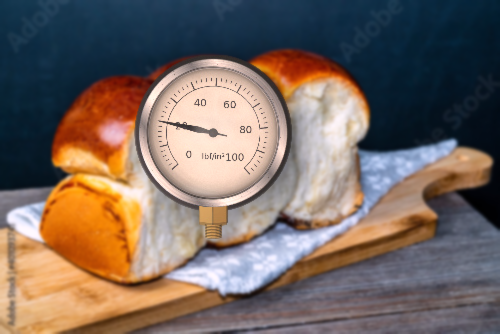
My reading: 20psi
